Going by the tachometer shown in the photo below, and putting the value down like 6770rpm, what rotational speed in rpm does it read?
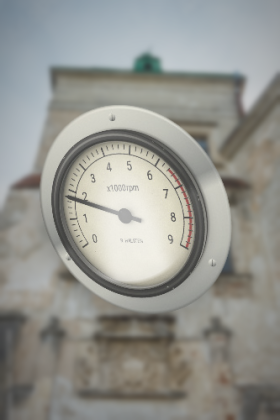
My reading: 1800rpm
